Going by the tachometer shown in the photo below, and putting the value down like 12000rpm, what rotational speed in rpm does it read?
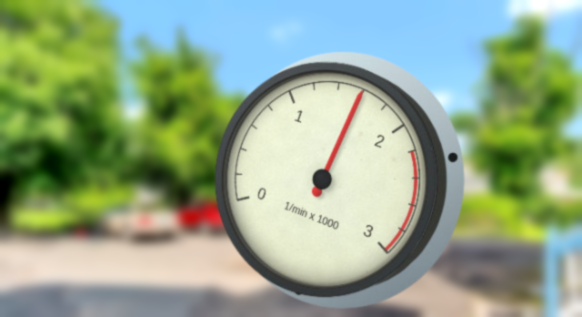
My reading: 1600rpm
